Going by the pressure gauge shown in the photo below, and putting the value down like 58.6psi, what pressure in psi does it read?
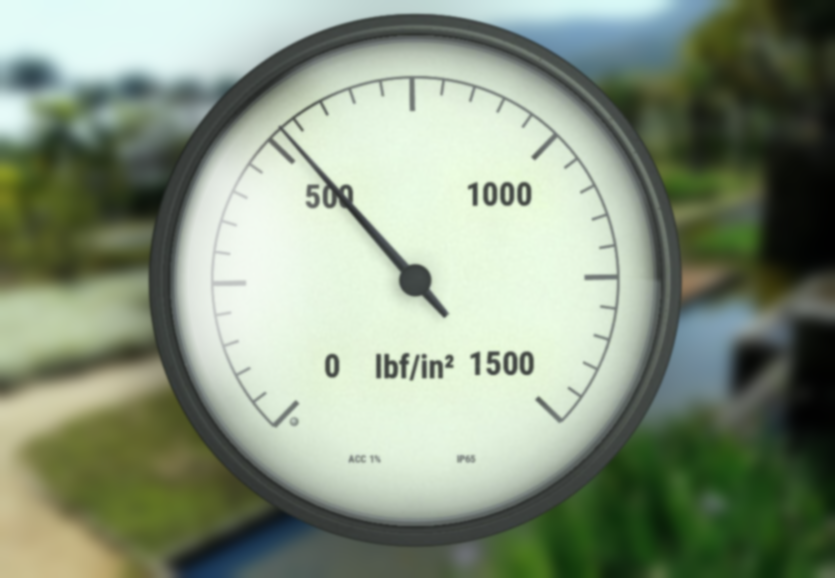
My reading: 525psi
